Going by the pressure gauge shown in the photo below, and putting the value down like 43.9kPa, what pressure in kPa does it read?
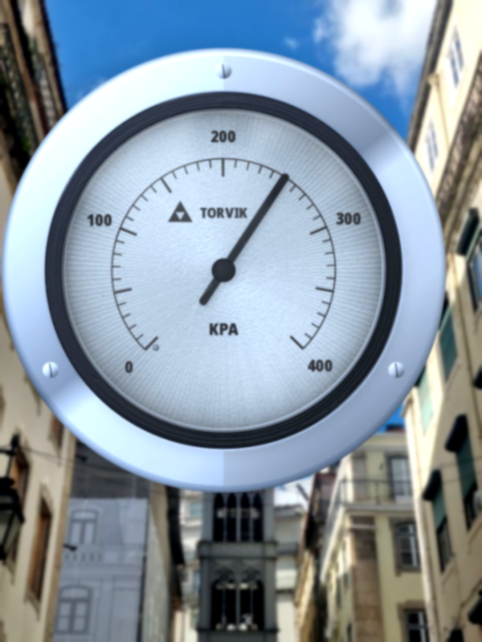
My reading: 250kPa
